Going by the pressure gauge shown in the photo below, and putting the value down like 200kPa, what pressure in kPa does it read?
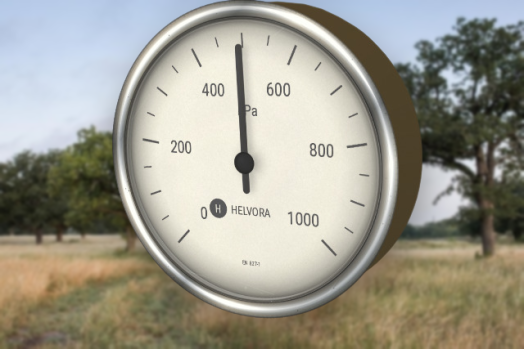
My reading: 500kPa
